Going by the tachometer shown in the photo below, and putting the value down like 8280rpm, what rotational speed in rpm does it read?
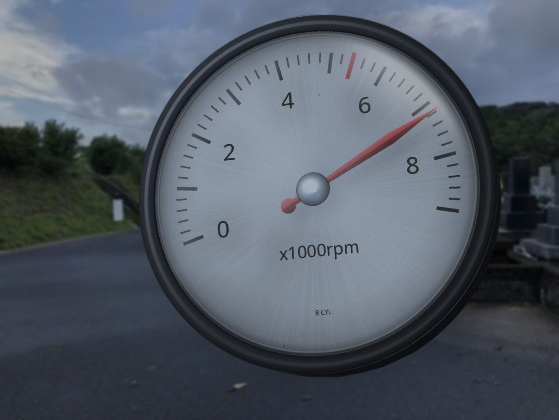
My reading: 7200rpm
